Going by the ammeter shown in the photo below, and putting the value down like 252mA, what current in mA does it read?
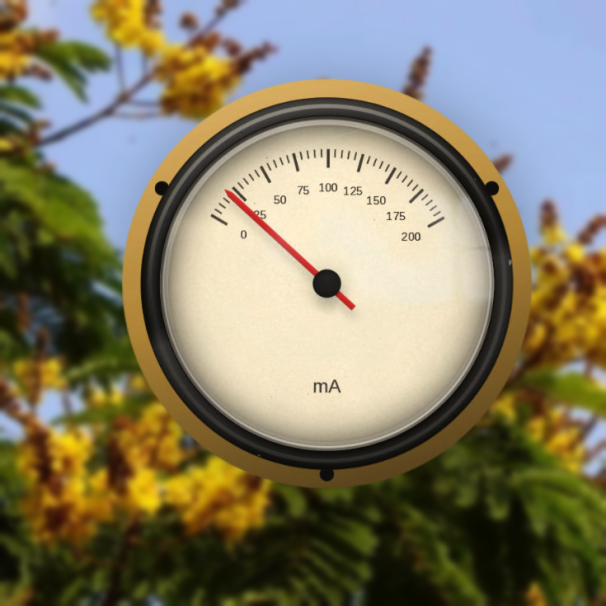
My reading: 20mA
